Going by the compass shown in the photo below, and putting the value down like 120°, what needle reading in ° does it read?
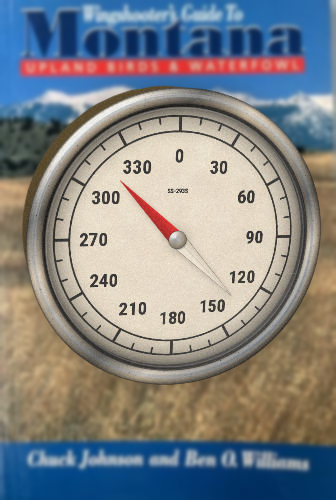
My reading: 315°
